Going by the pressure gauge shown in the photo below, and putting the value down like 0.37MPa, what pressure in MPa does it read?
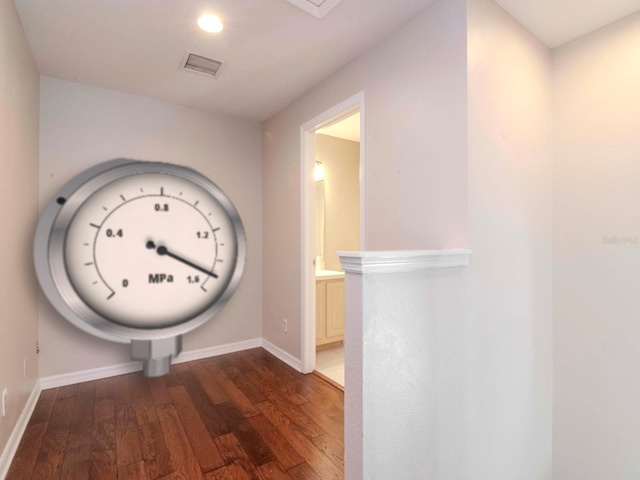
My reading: 1.5MPa
